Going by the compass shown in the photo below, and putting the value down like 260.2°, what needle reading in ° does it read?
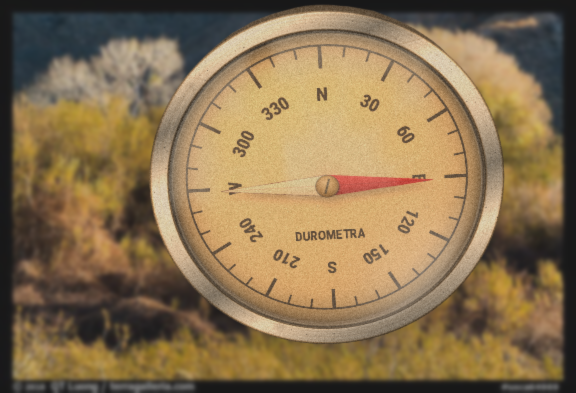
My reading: 90°
